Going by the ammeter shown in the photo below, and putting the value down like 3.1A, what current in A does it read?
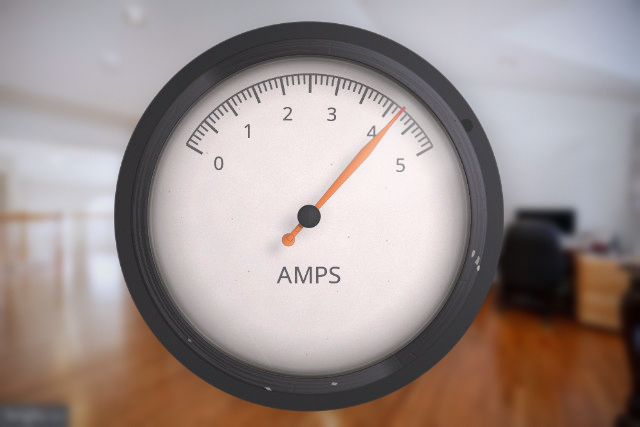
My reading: 4.2A
